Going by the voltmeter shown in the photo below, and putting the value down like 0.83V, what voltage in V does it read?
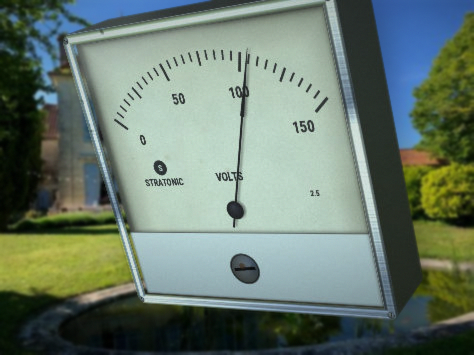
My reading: 105V
